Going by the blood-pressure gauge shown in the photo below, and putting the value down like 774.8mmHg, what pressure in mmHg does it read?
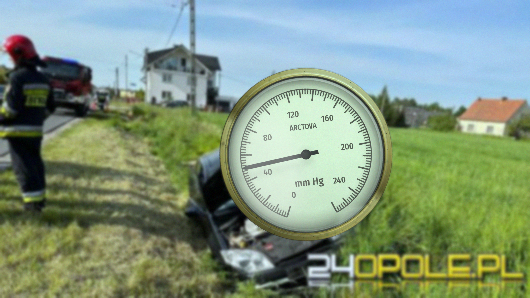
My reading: 50mmHg
